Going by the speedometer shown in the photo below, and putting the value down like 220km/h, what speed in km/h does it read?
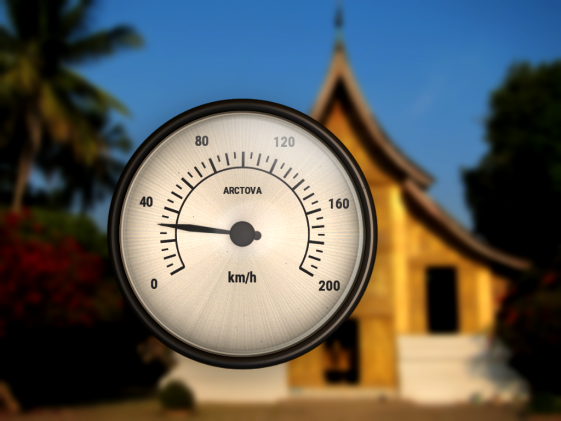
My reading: 30km/h
